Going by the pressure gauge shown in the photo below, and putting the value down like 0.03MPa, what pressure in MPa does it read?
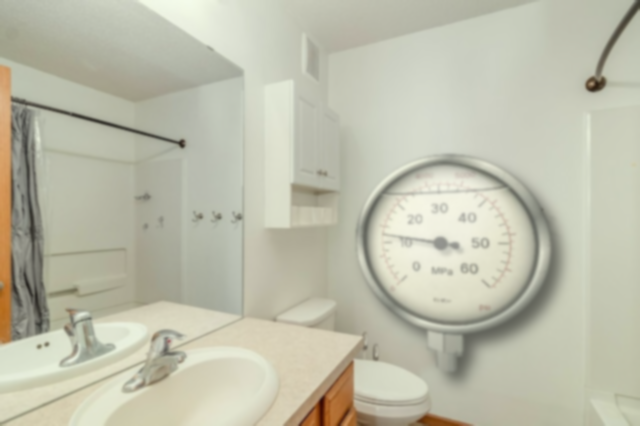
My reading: 12MPa
